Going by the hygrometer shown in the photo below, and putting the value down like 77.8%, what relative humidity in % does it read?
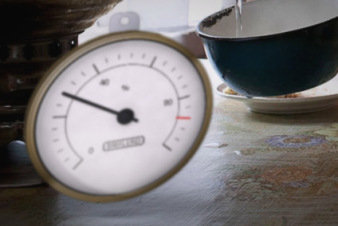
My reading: 28%
